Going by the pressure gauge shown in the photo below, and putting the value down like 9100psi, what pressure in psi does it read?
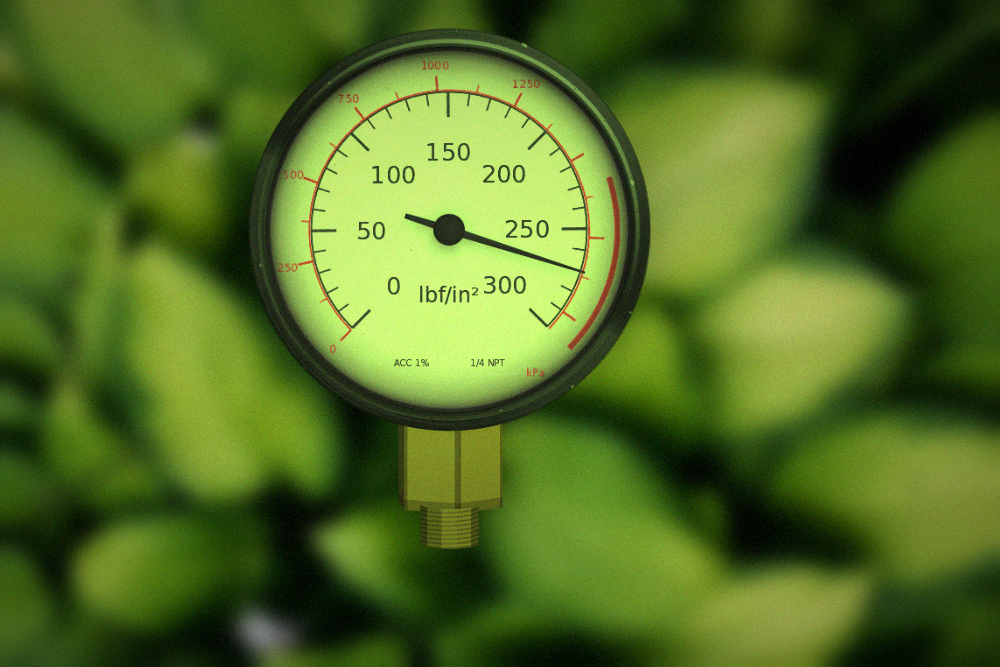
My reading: 270psi
